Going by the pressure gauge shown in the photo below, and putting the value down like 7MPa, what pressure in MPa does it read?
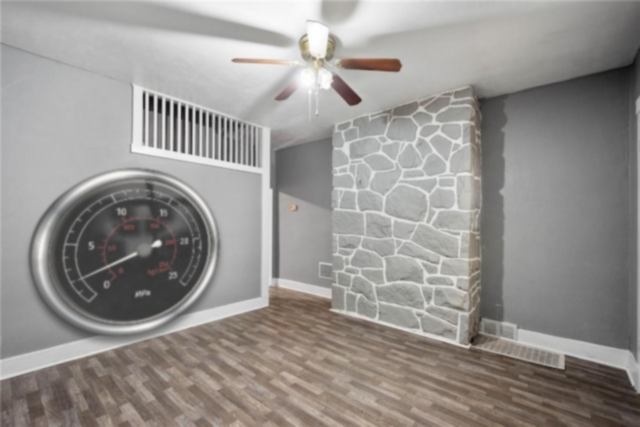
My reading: 2MPa
